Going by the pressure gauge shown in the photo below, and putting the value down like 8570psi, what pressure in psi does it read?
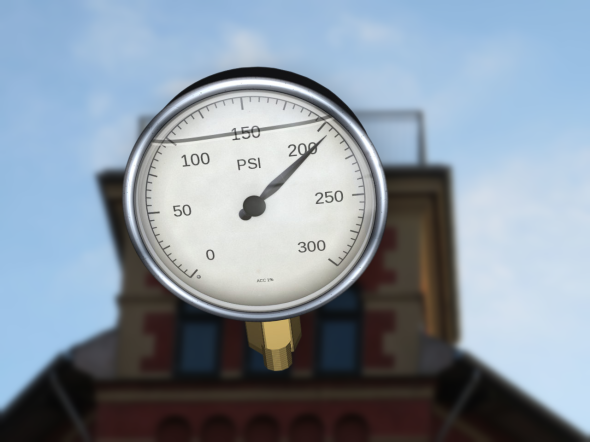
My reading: 205psi
